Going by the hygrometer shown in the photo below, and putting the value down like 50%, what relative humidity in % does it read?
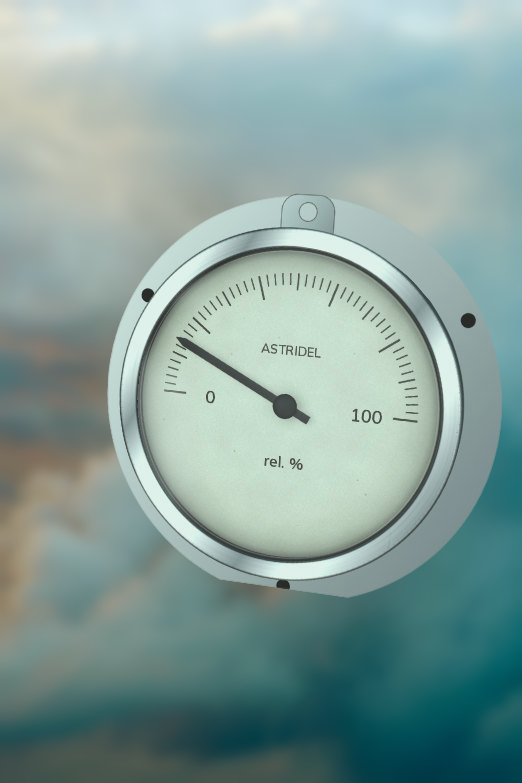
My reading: 14%
